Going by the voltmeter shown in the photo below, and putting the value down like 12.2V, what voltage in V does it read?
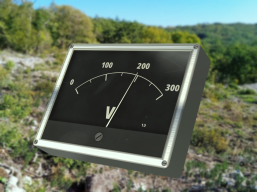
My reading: 200V
